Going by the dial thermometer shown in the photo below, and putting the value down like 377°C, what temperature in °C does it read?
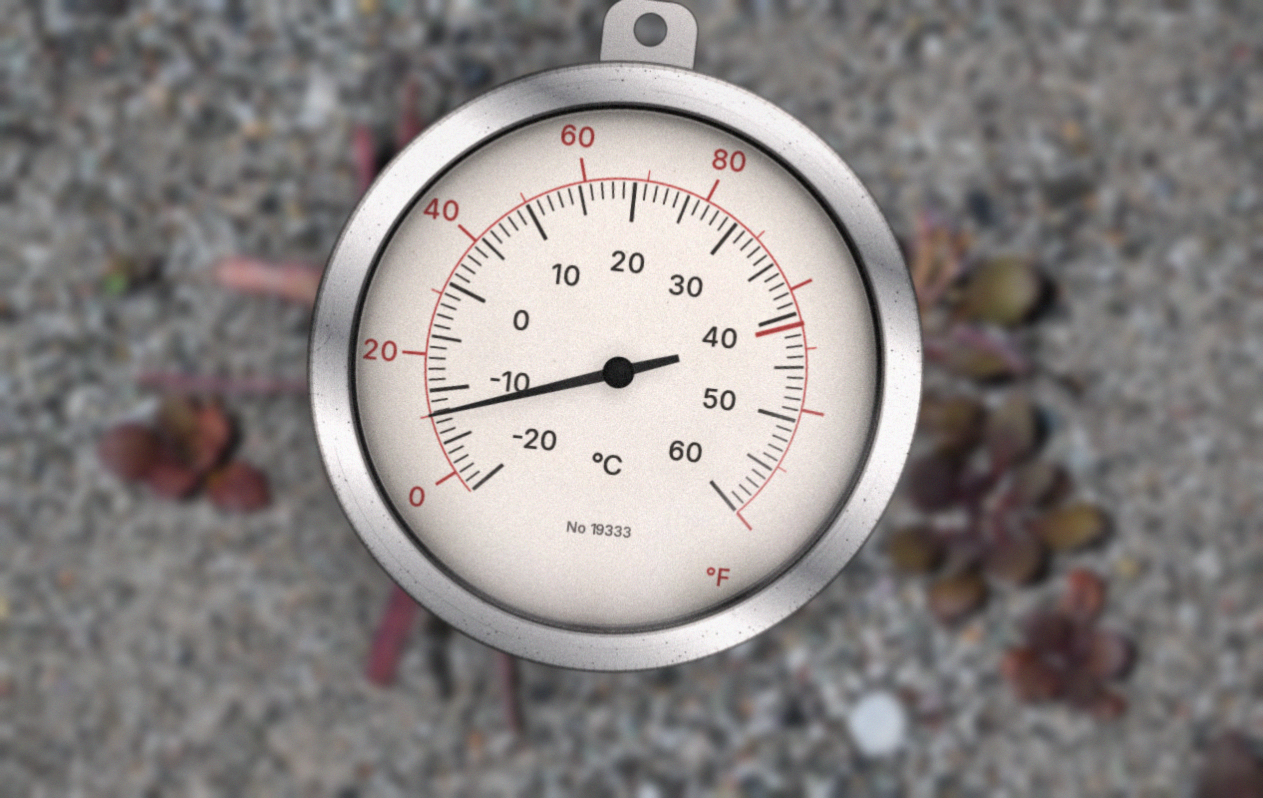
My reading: -12°C
